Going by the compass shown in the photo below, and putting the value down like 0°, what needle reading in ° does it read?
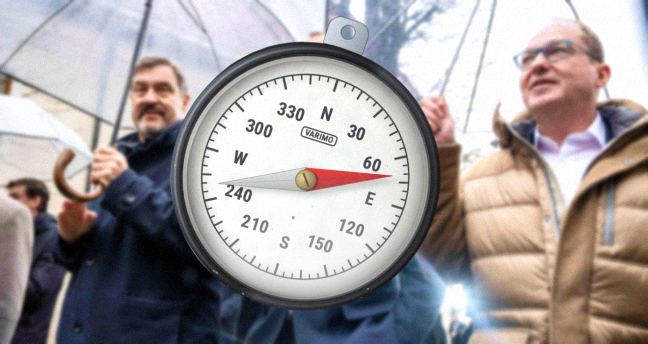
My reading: 70°
